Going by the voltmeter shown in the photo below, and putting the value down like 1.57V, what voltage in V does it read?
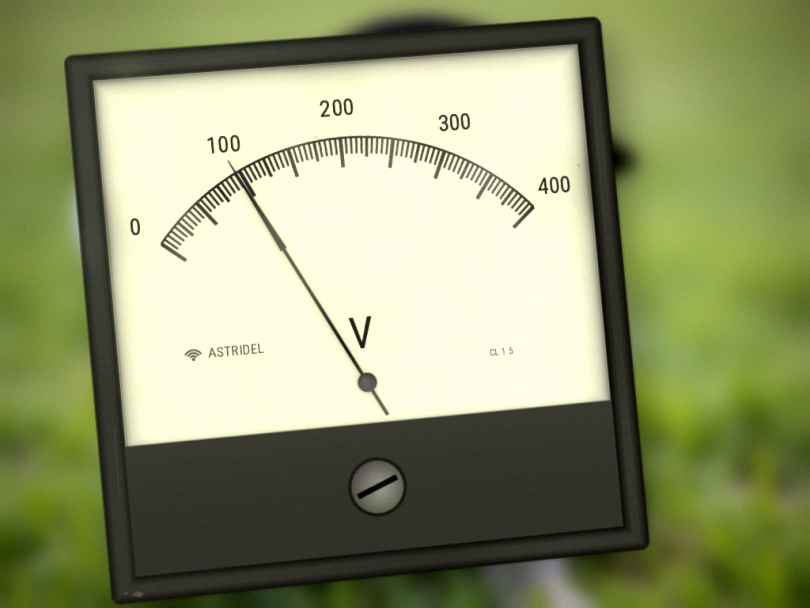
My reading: 95V
